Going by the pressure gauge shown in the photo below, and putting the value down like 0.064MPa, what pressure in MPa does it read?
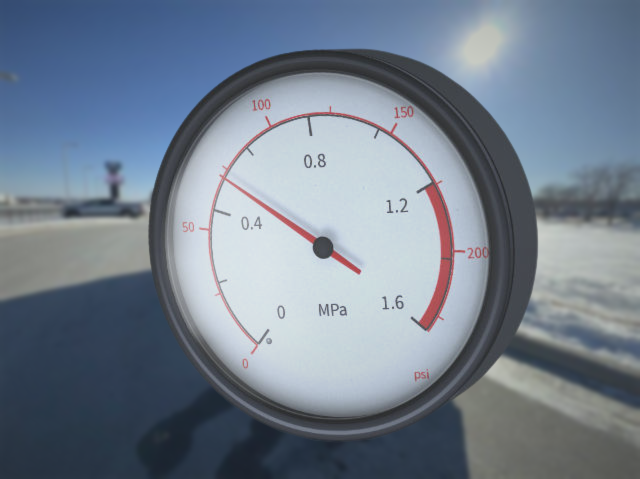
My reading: 0.5MPa
